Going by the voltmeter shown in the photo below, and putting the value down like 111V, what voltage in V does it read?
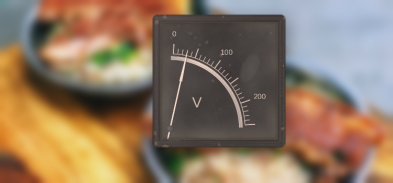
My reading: 30V
